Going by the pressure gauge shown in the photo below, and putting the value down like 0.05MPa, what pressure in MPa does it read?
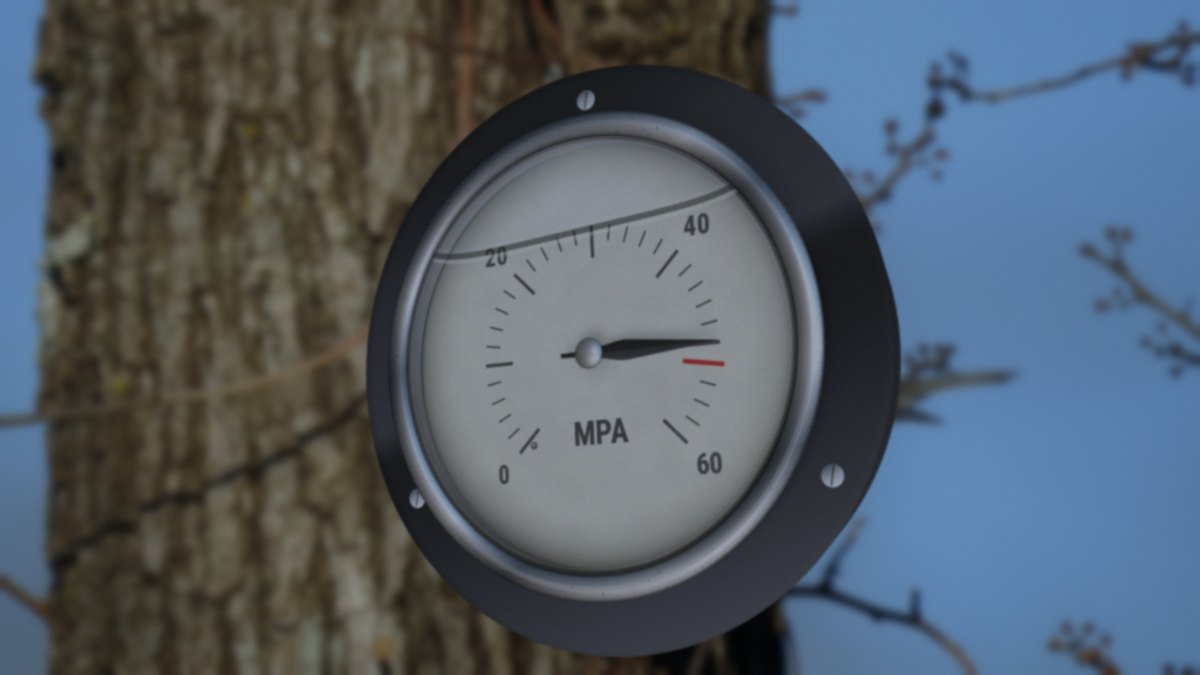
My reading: 50MPa
